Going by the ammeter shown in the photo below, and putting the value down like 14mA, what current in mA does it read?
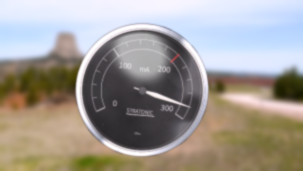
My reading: 280mA
